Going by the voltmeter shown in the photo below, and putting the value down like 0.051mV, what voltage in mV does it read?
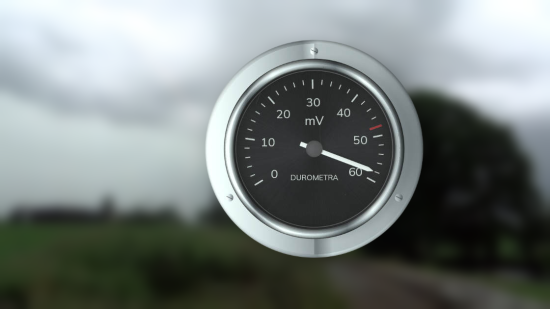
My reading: 58mV
